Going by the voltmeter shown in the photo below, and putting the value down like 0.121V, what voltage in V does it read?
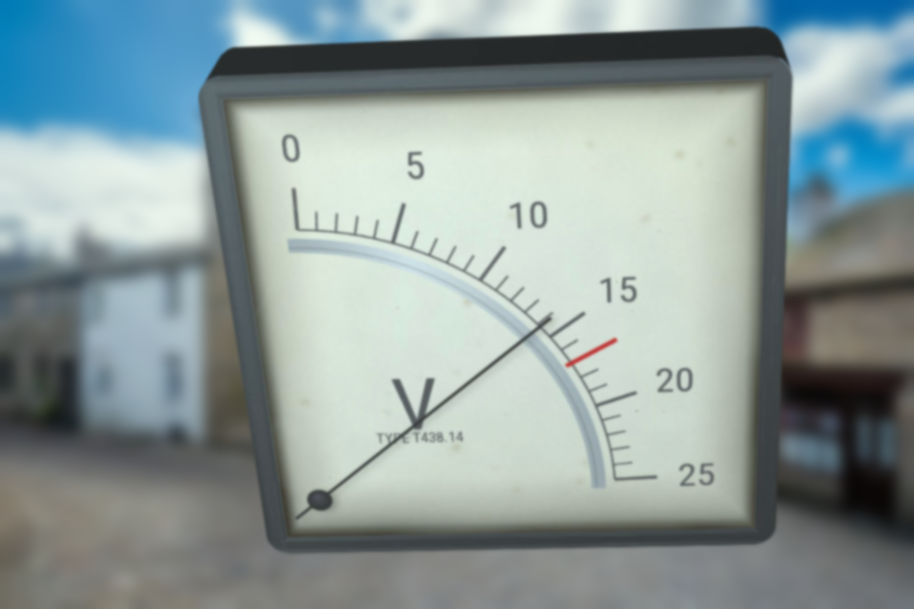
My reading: 14V
